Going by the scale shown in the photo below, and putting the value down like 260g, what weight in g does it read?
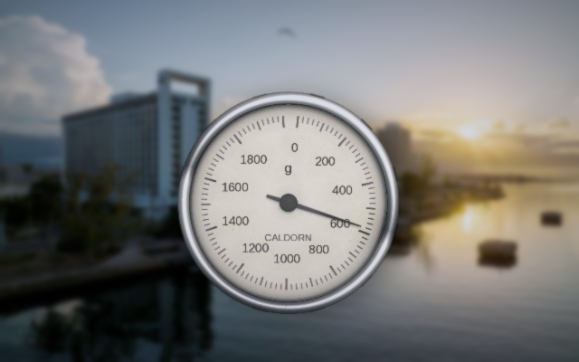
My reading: 580g
